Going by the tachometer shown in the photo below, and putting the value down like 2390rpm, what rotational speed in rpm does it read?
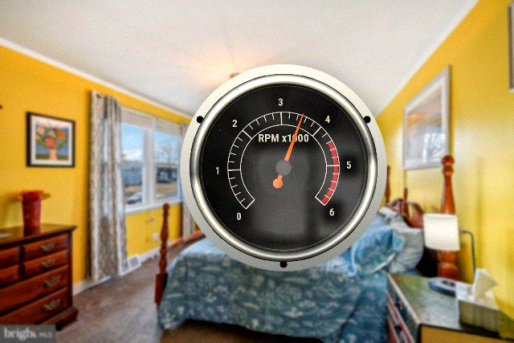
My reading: 3500rpm
